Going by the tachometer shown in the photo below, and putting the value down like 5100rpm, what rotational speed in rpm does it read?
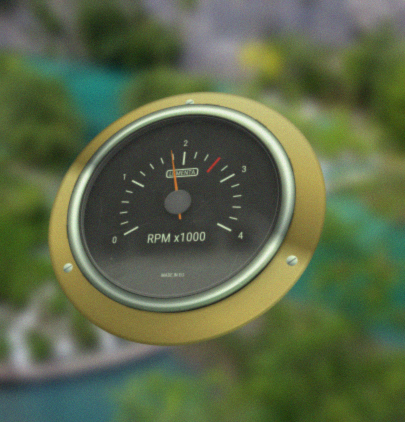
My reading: 1800rpm
